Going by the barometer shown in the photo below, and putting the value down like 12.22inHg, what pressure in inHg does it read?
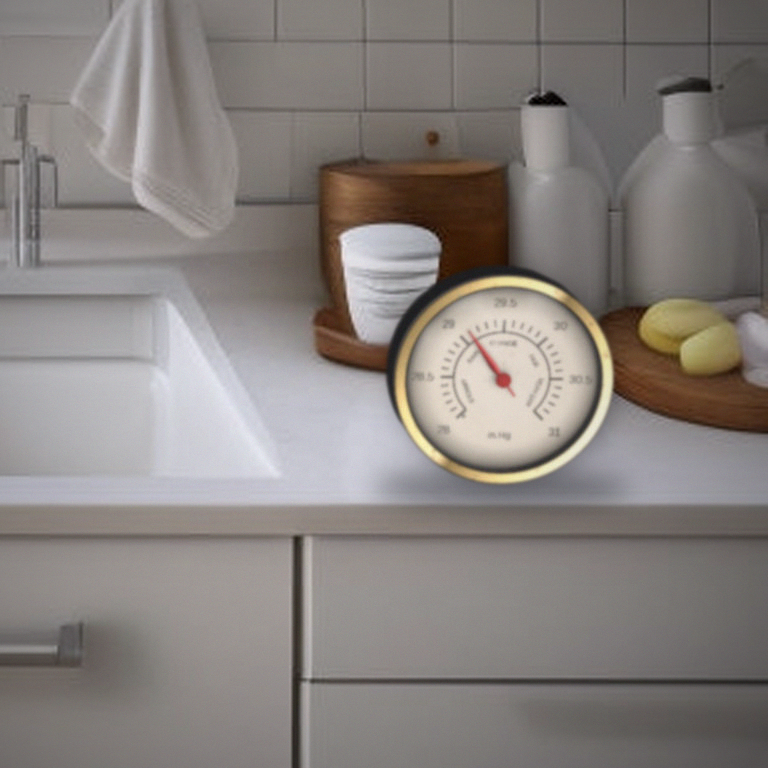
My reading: 29.1inHg
